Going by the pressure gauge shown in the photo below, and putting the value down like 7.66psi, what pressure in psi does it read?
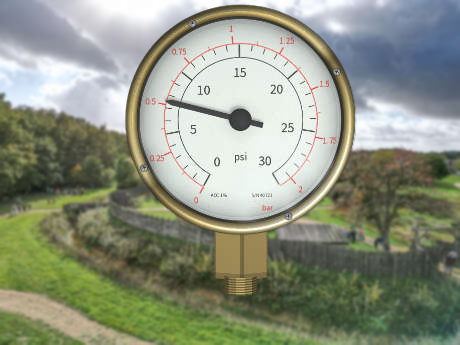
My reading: 7.5psi
